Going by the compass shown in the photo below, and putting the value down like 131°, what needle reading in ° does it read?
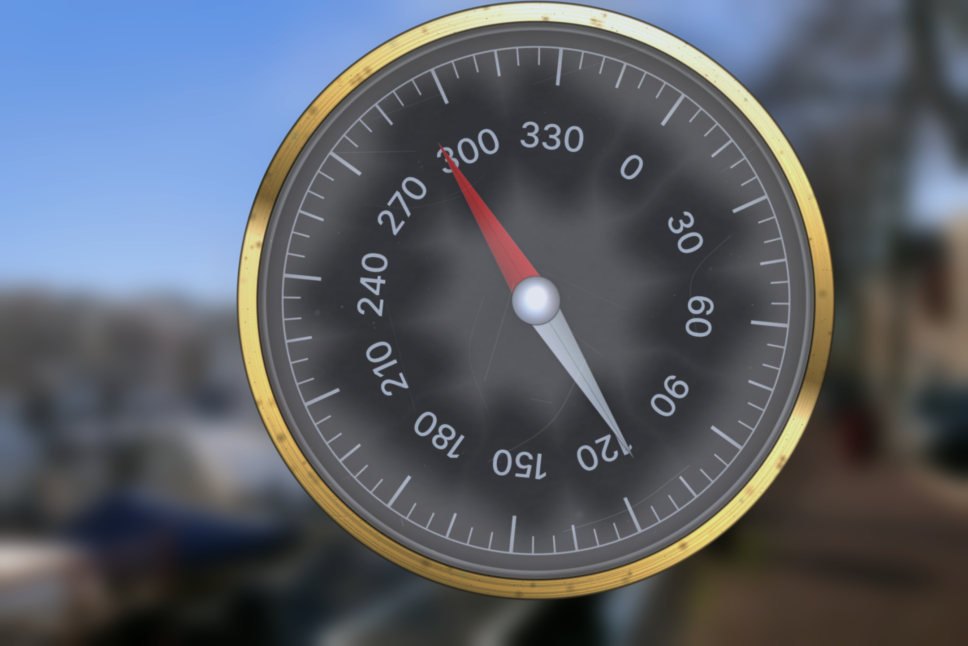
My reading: 292.5°
